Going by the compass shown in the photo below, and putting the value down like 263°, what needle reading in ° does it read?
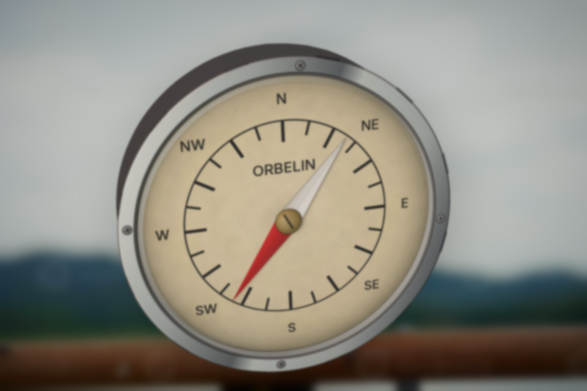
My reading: 217.5°
